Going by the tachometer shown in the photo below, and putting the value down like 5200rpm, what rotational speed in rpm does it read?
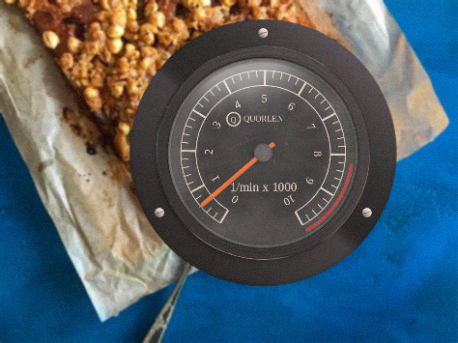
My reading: 600rpm
